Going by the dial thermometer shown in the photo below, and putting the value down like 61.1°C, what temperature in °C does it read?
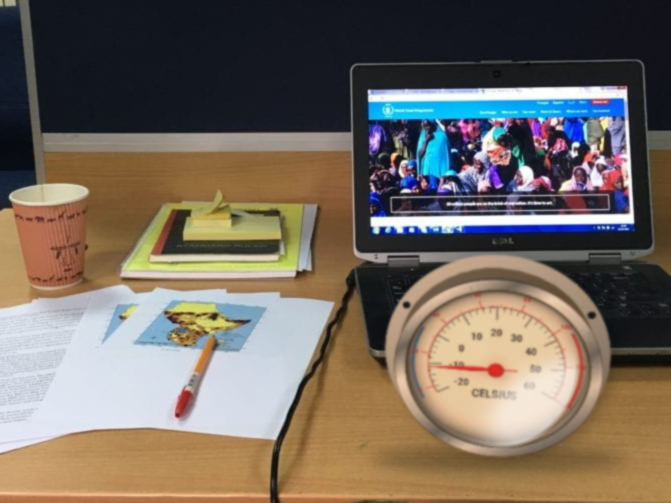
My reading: -10°C
